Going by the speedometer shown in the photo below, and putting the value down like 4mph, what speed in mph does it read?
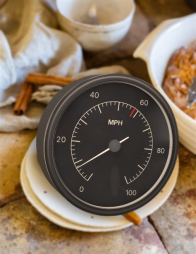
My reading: 8mph
